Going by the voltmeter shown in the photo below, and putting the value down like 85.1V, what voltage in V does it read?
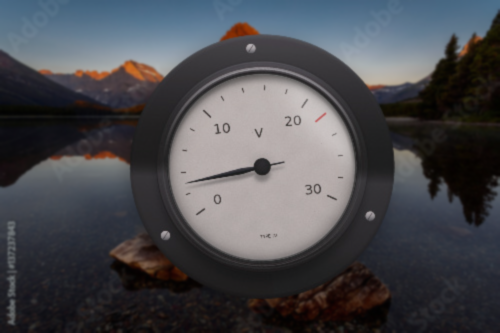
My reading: 3V
